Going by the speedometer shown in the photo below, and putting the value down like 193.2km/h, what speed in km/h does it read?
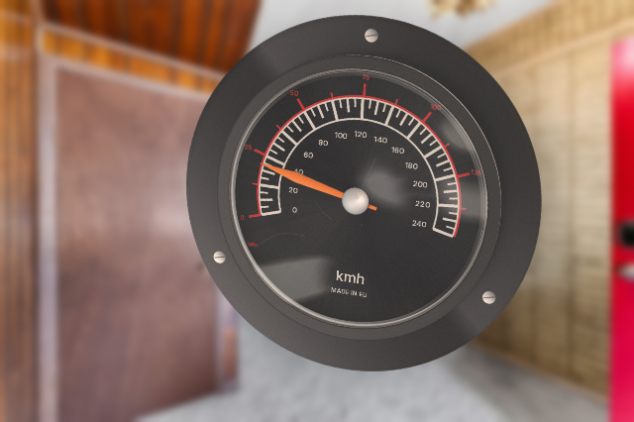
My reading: 35km/h
